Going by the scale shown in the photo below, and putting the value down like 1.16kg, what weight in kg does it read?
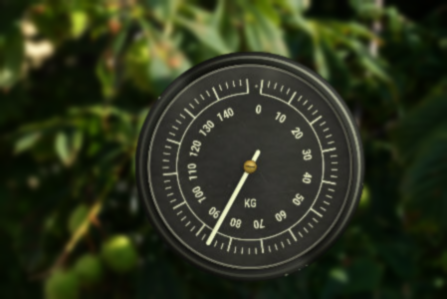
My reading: 86kg
